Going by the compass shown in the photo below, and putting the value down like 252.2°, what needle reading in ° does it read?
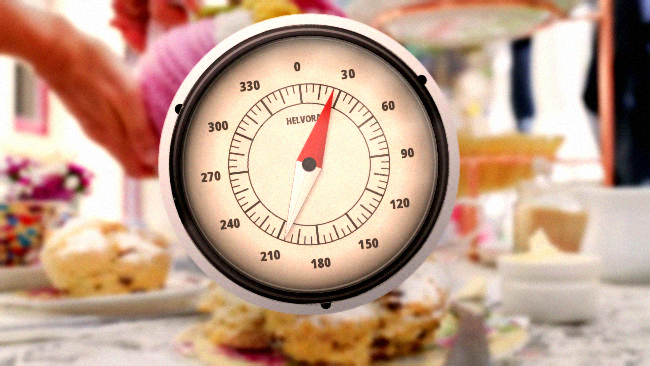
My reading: 25°
